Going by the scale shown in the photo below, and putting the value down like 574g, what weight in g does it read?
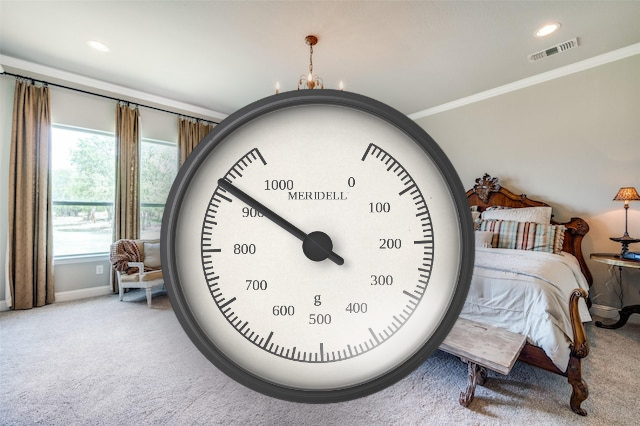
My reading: 920g
